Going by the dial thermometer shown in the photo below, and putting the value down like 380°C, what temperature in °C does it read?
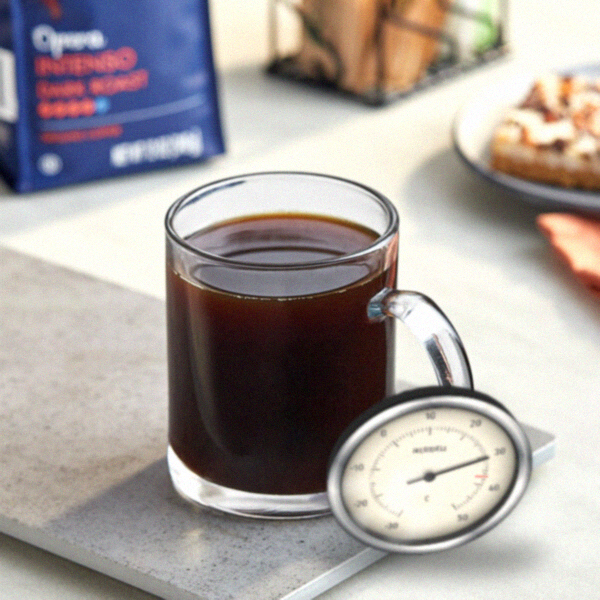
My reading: 30°C
